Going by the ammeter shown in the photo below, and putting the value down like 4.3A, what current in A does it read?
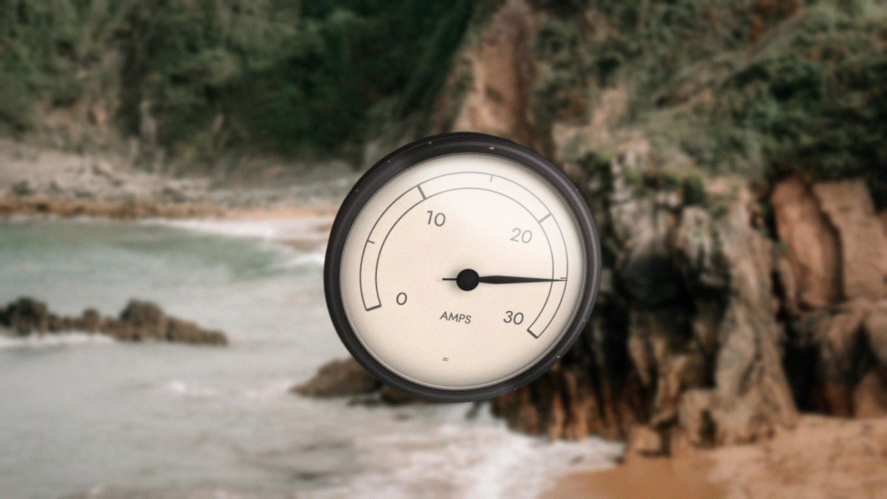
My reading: 25A
